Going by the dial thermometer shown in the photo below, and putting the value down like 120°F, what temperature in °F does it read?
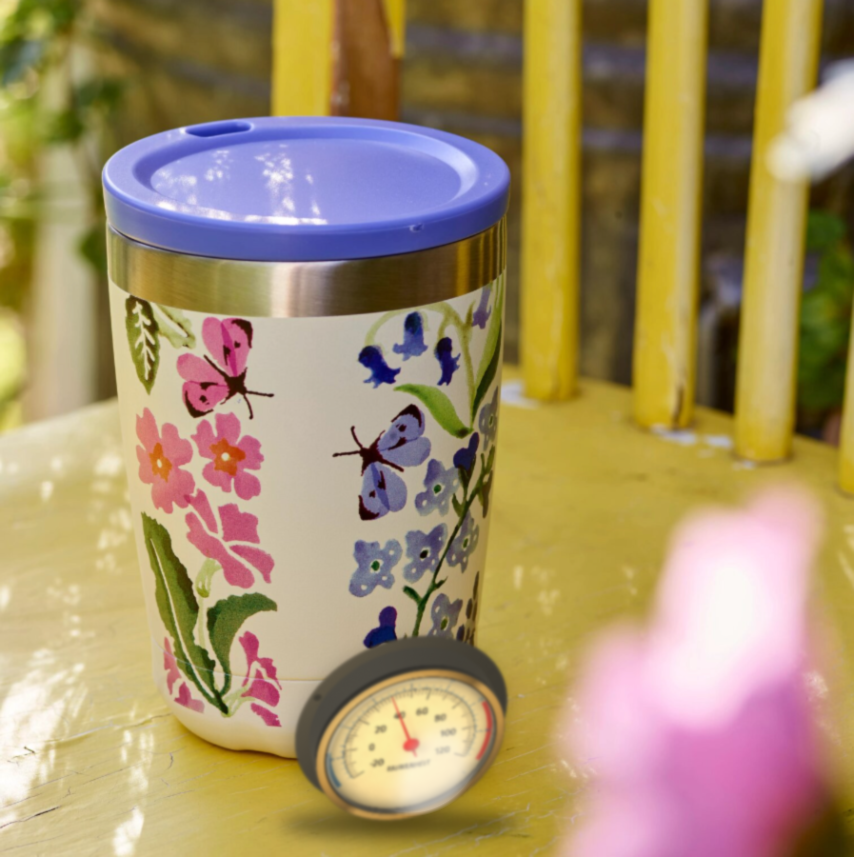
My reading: 40°F
